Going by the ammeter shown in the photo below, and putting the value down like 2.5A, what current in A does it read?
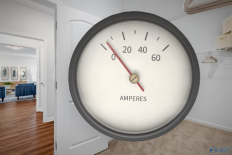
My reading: 5A
